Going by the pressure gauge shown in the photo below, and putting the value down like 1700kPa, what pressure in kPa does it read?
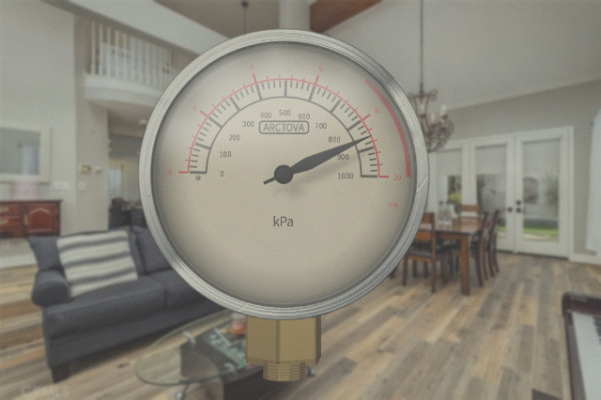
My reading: 860kPa
